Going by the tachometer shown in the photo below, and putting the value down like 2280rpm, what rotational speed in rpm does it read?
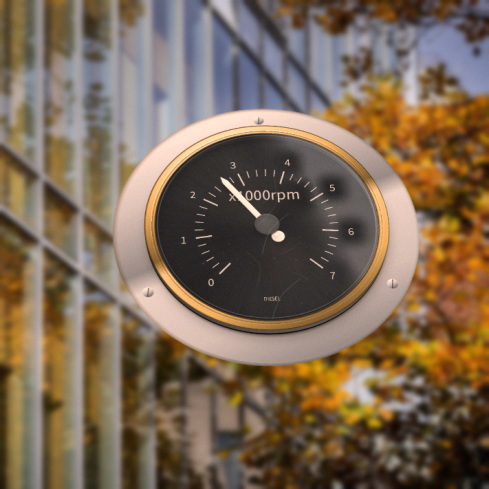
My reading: 2600rpm
